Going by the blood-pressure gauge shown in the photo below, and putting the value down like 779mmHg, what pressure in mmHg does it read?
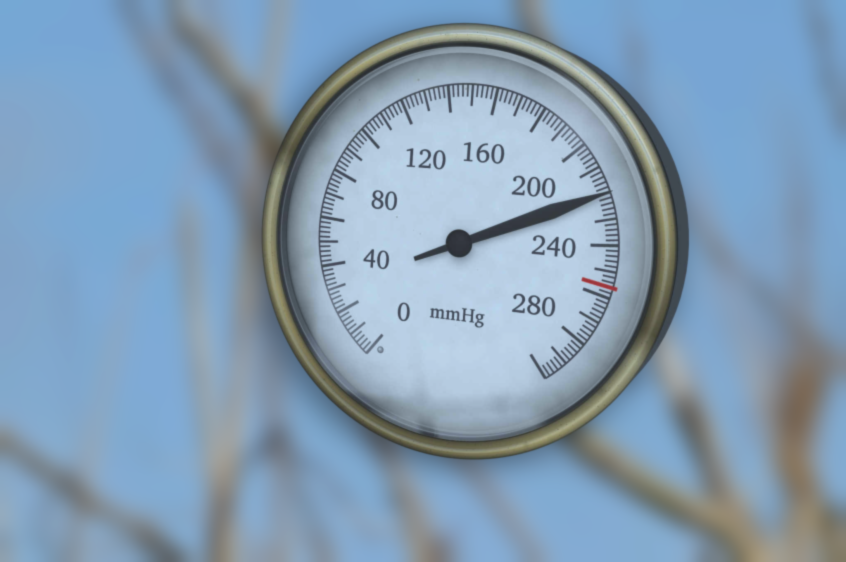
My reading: 220mmHg
